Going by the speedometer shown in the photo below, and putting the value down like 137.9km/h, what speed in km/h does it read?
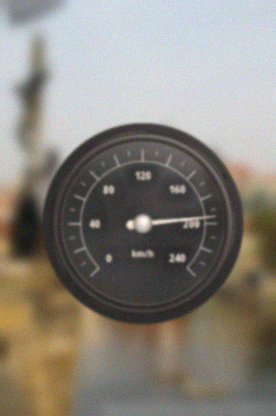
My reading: 195km/h
